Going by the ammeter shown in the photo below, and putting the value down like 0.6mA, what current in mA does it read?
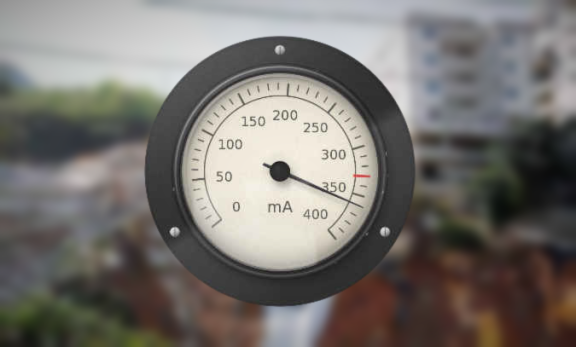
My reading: 360mA
